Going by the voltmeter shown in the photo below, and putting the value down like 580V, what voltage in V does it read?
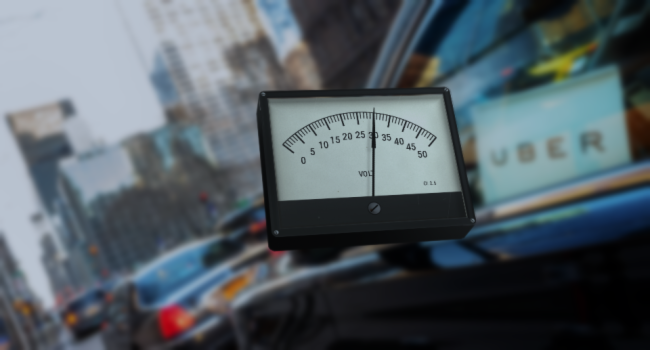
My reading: 30V
